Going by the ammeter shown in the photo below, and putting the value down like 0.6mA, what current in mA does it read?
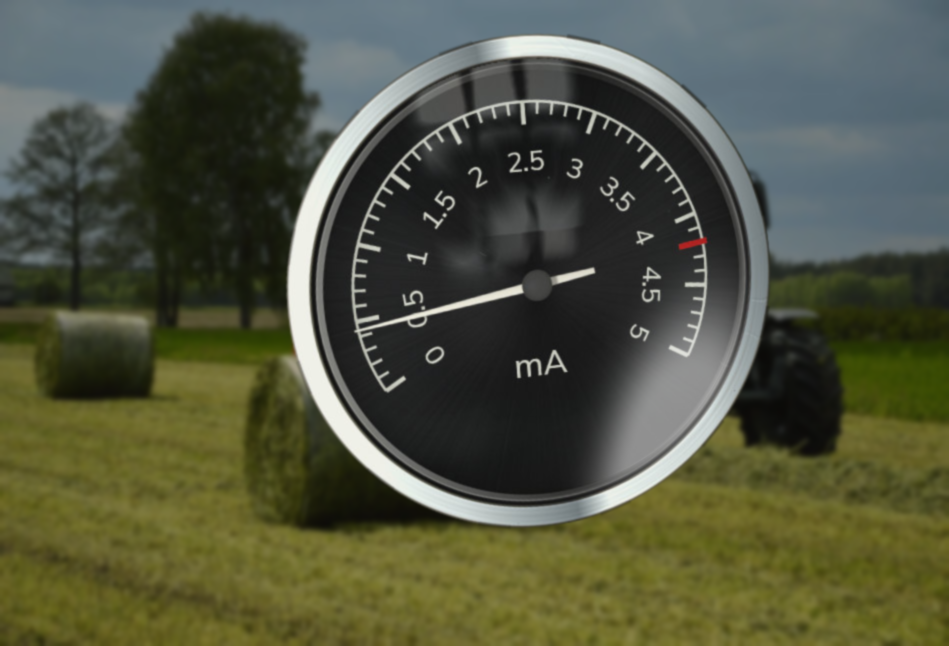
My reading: 0.45mA
